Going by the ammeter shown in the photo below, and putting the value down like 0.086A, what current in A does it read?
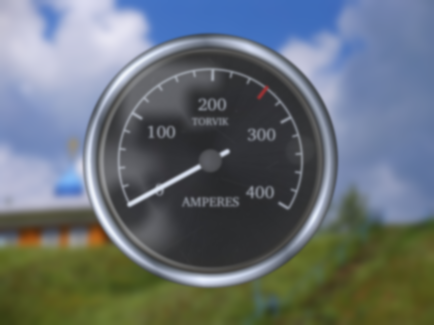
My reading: 0A
